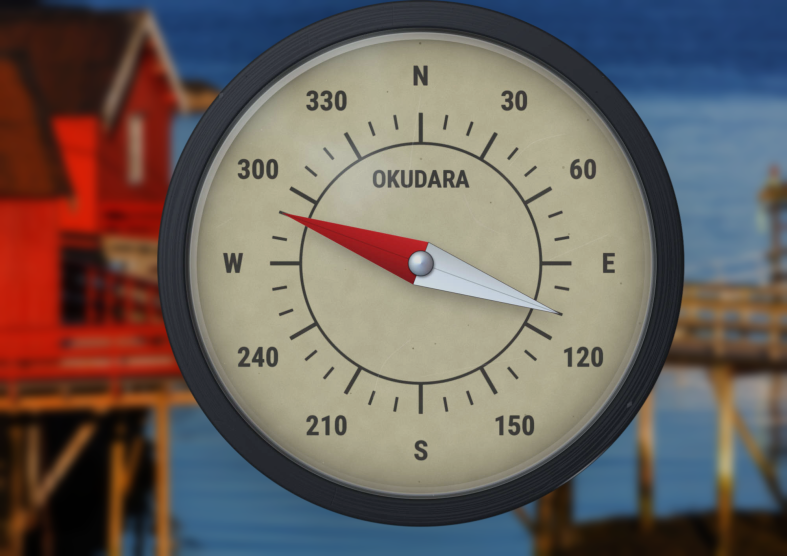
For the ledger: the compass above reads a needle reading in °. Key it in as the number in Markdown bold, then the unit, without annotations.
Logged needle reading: **290** °
